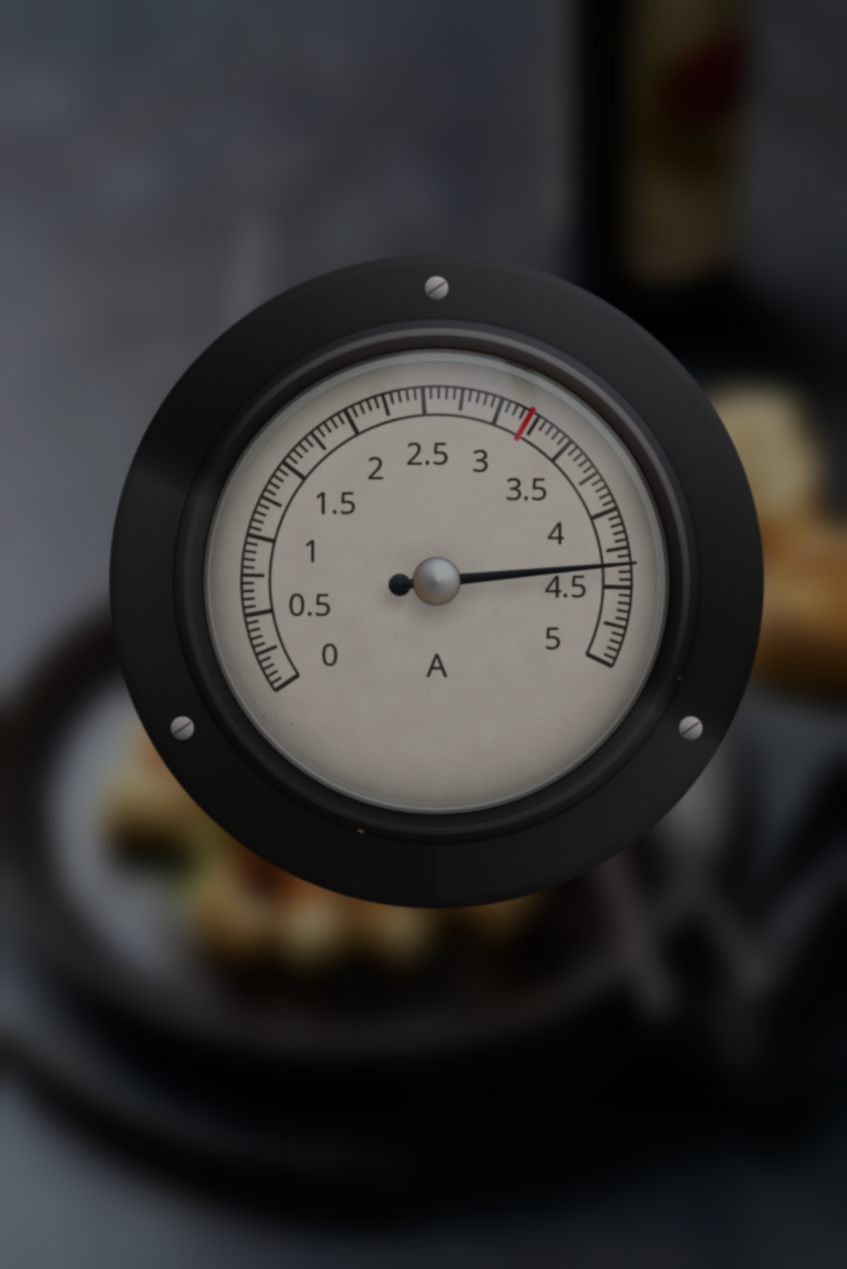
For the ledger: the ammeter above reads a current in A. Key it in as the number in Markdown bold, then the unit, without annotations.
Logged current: **4.35** A
